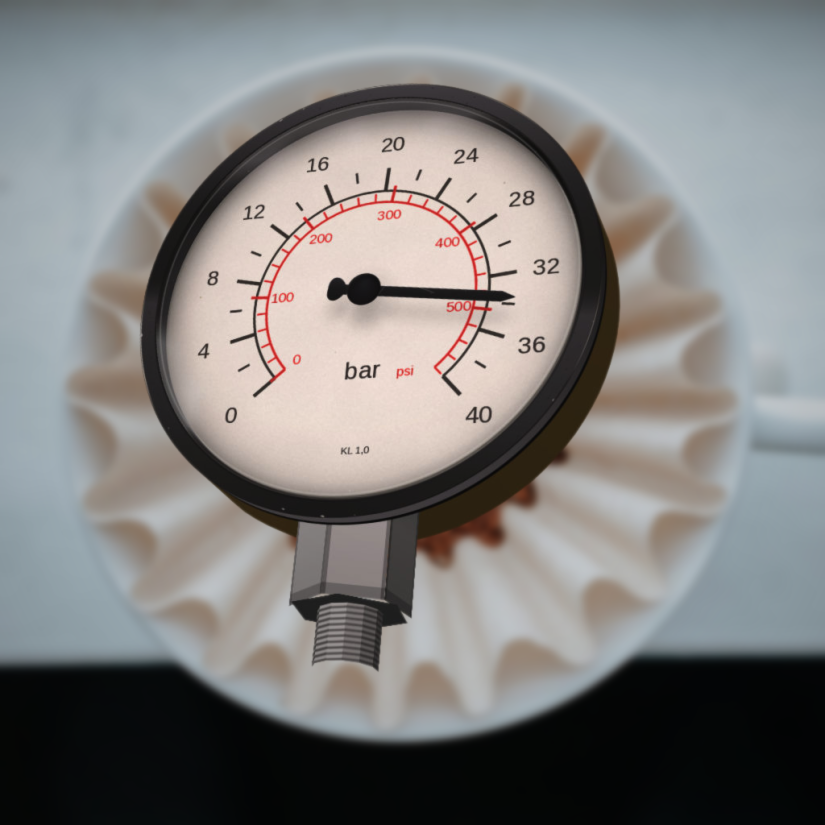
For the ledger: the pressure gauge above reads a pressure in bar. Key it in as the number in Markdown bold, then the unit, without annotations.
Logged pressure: **34** bar
